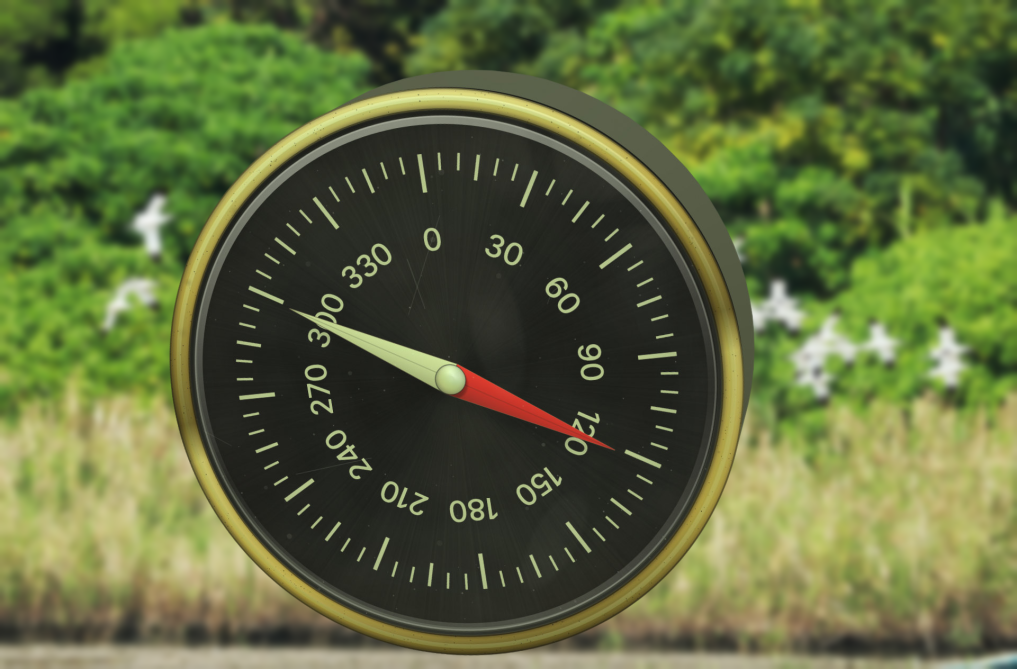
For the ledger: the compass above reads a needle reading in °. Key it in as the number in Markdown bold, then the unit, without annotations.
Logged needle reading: **120** °
